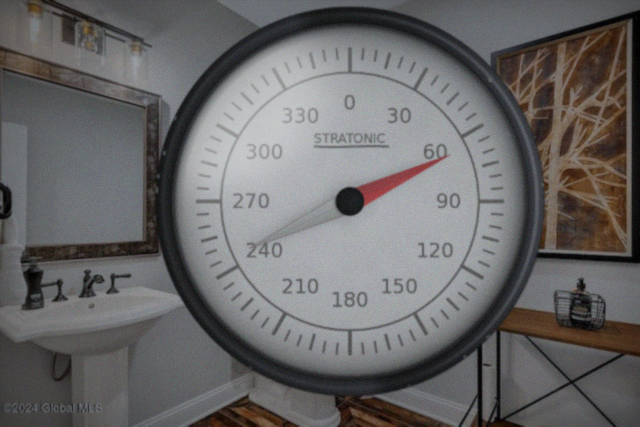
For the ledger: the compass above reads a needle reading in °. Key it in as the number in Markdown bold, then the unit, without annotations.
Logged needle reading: **65** °
